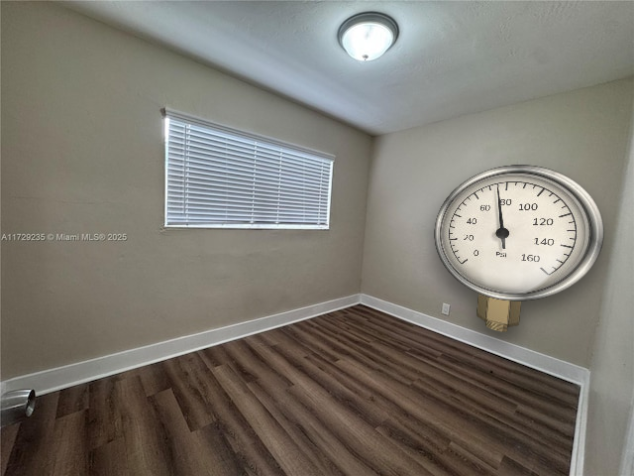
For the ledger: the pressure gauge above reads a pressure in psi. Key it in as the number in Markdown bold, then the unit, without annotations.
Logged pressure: **75** psi
